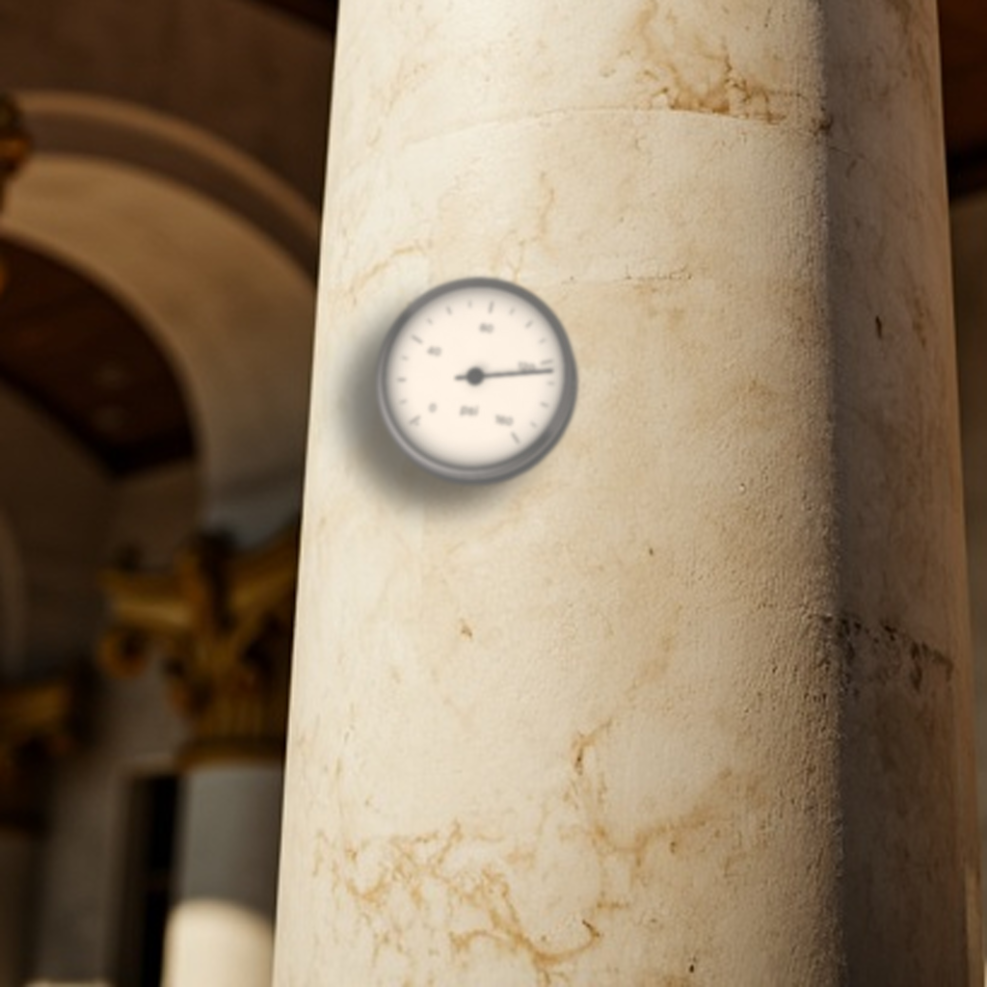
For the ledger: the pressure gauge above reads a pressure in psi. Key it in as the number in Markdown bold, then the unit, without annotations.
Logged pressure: **125** psi
